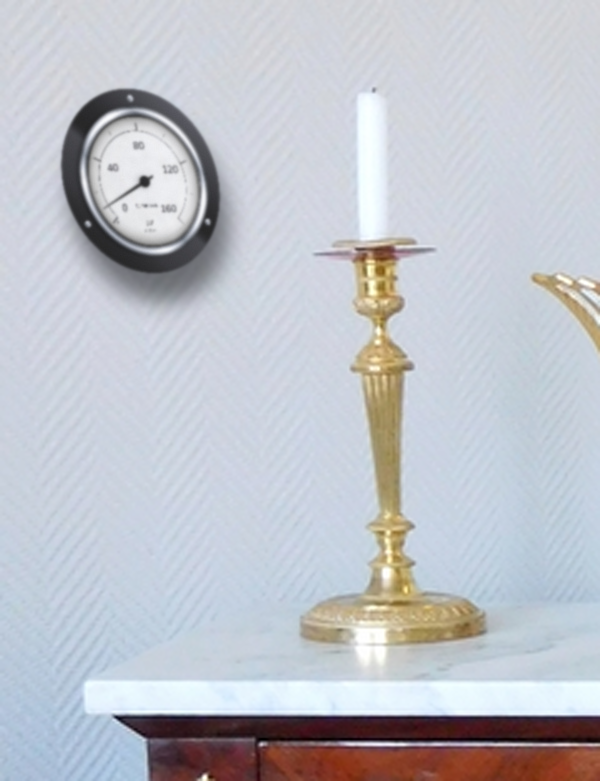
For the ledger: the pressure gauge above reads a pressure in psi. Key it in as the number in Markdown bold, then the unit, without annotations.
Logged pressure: **10** psi
